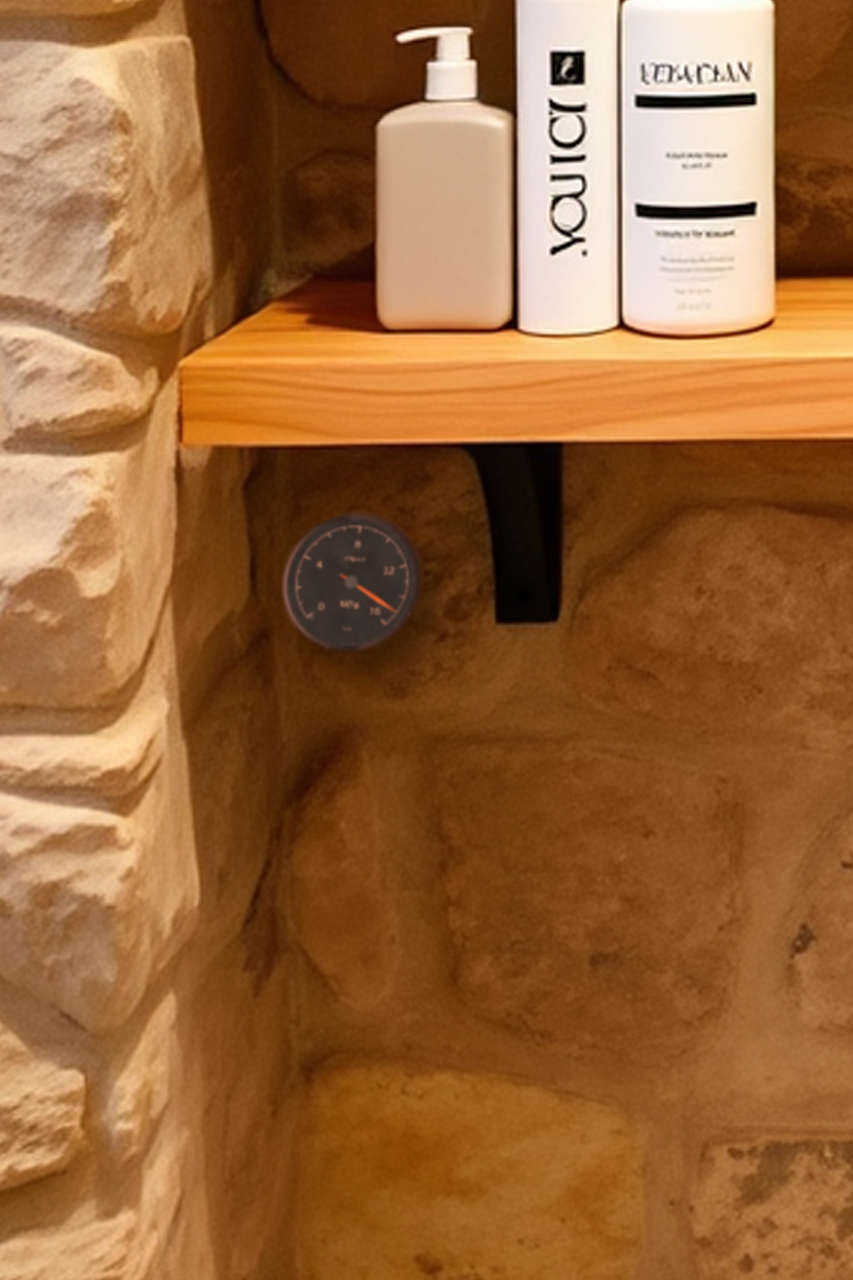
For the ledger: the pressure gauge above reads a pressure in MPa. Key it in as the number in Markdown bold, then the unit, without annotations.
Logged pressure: **15** MPa
